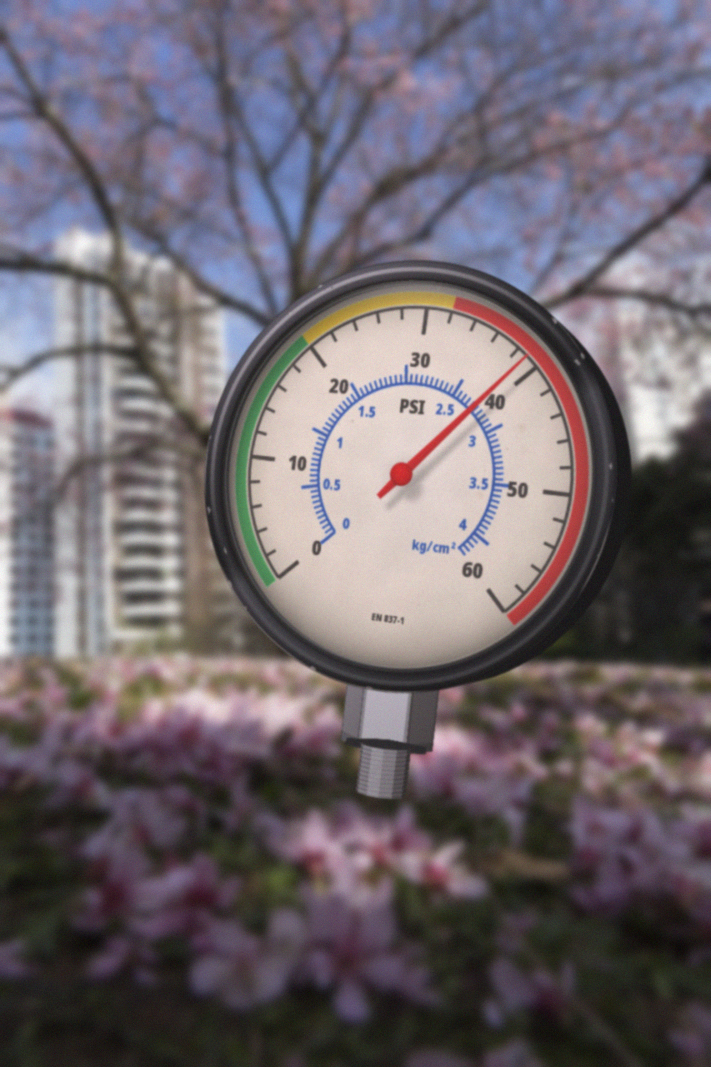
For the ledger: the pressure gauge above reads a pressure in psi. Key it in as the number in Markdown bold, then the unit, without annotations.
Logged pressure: **39** psi
